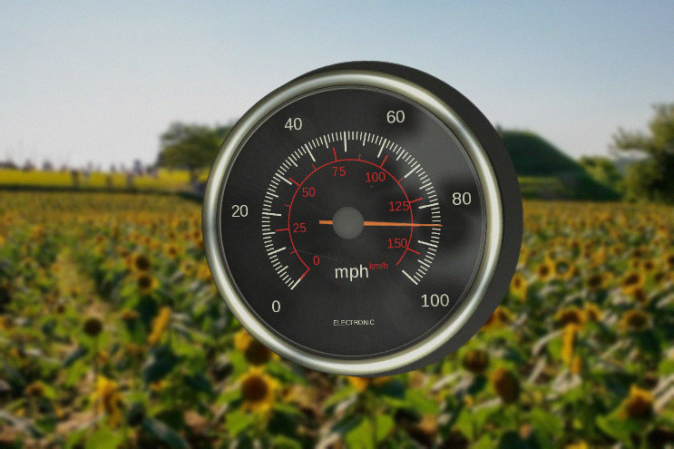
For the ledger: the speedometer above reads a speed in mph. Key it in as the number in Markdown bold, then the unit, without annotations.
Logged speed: **85** mph
